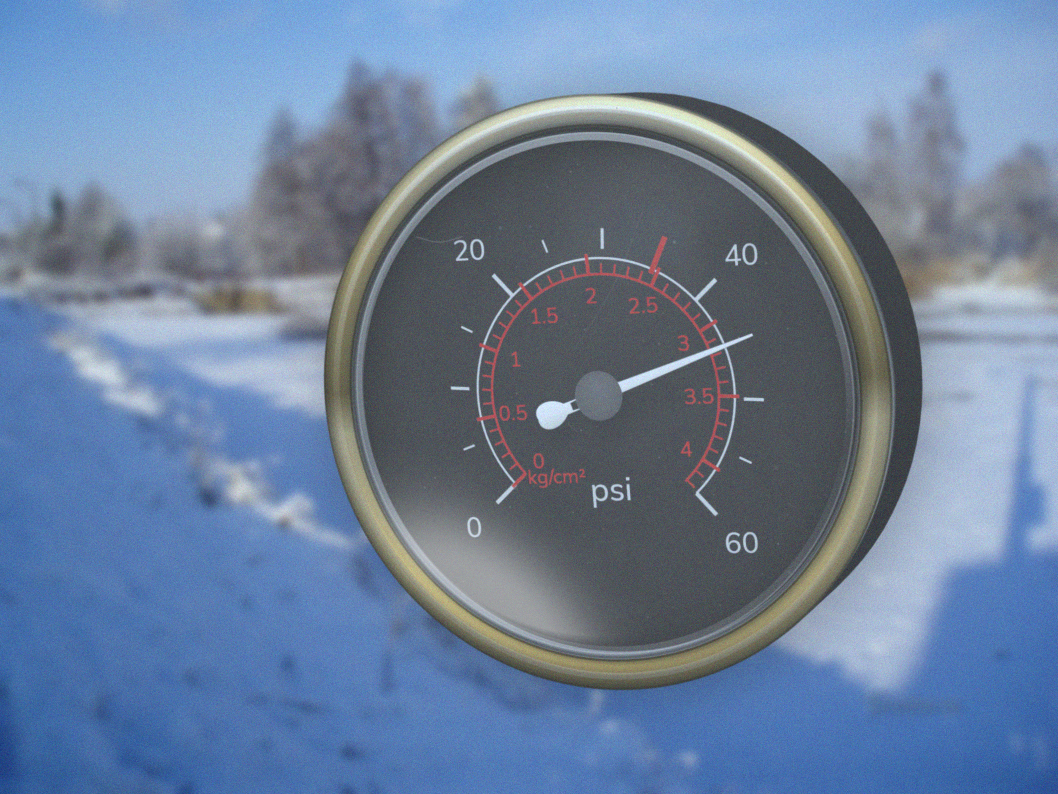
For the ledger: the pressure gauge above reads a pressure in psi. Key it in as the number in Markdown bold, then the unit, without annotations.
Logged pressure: **45** psi
